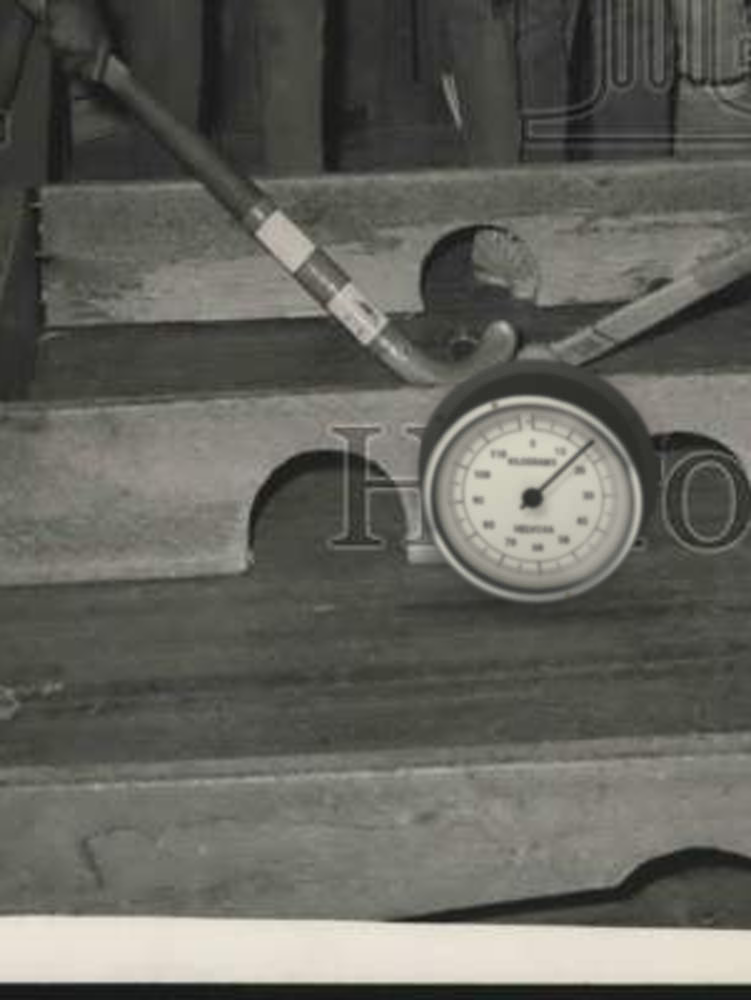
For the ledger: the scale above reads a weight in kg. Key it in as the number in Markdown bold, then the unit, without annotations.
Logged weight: **15** kg
